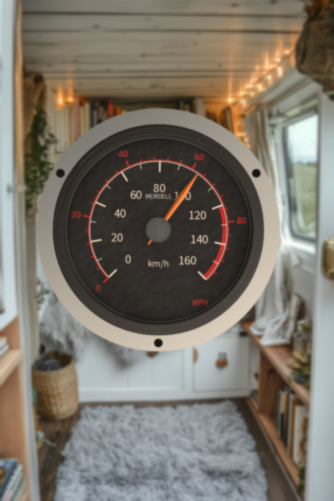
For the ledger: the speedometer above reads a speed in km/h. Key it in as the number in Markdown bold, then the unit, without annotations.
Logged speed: **100** km/h
